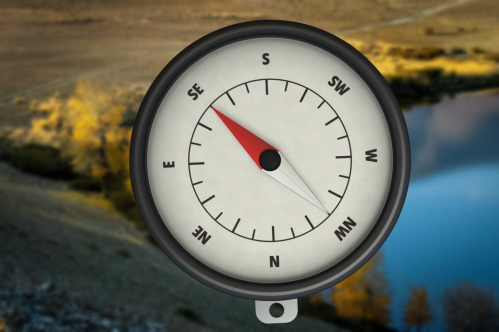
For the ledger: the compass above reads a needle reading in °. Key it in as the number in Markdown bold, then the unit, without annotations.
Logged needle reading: **135** °
